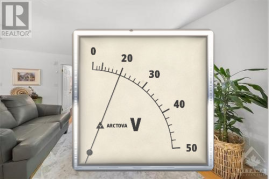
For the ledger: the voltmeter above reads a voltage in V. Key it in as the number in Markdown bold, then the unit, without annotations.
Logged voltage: **20** V
